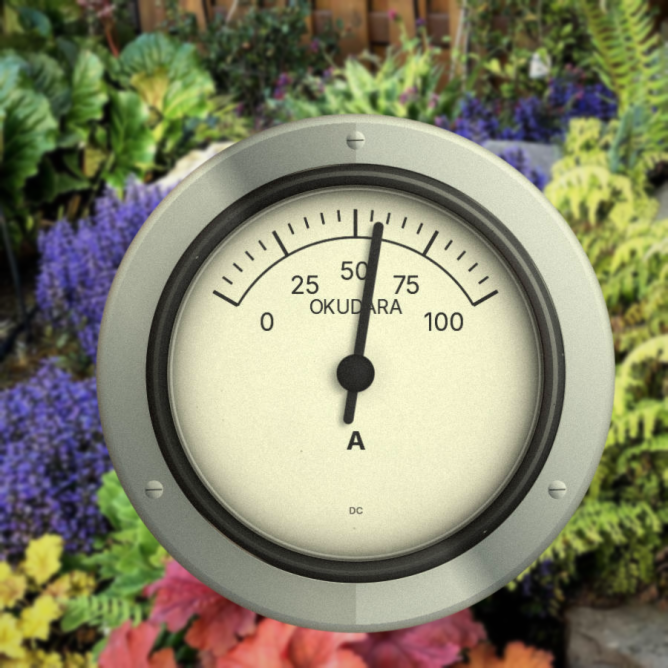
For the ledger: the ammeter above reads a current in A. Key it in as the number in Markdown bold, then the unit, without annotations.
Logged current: **57.5** A
